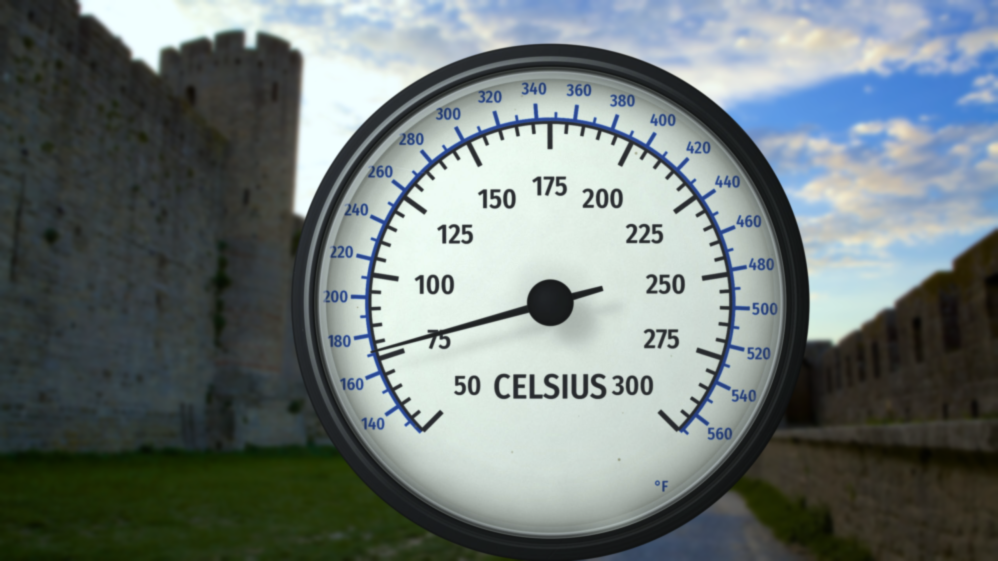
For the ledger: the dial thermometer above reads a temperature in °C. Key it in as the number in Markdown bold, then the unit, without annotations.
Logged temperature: **77.5** °C
